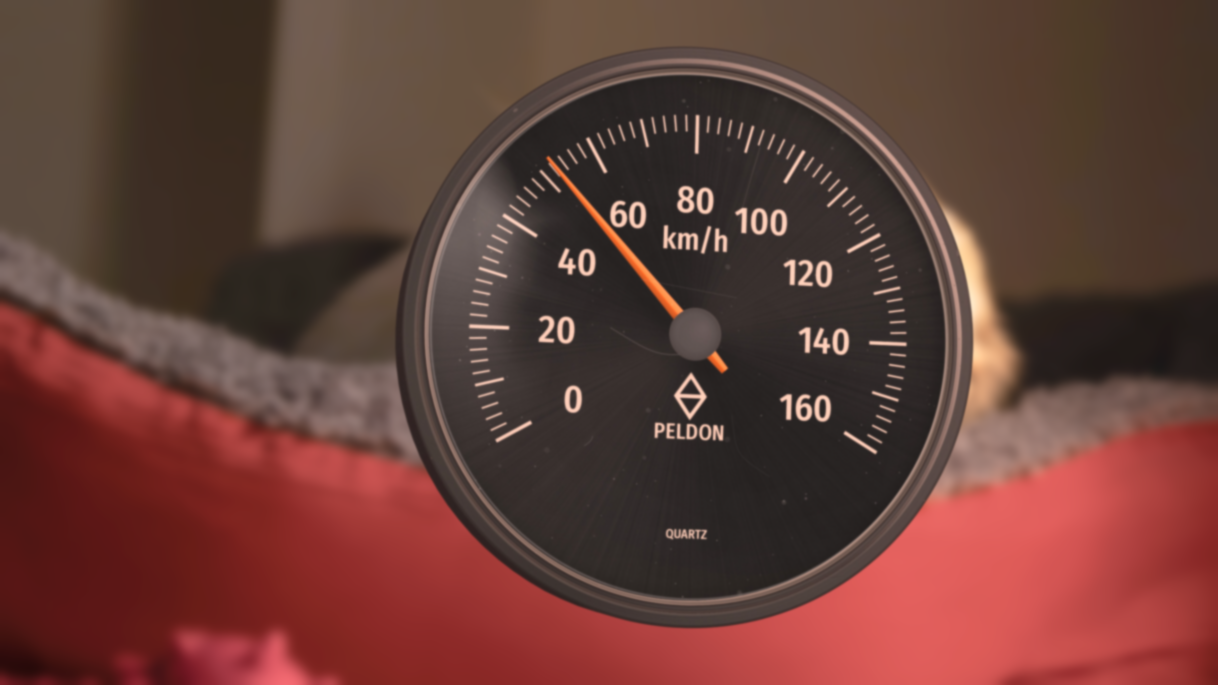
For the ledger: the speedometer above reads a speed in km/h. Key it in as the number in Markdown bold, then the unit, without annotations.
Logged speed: **52** km/h
